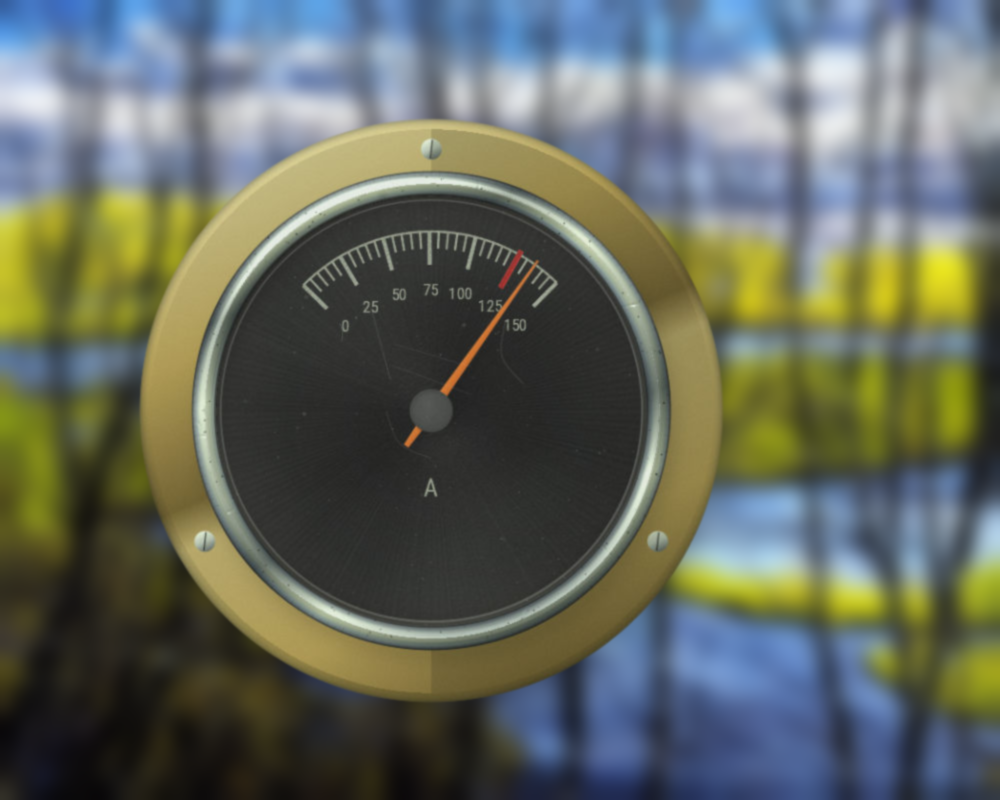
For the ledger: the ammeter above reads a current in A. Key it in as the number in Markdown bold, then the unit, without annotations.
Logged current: **135** A
